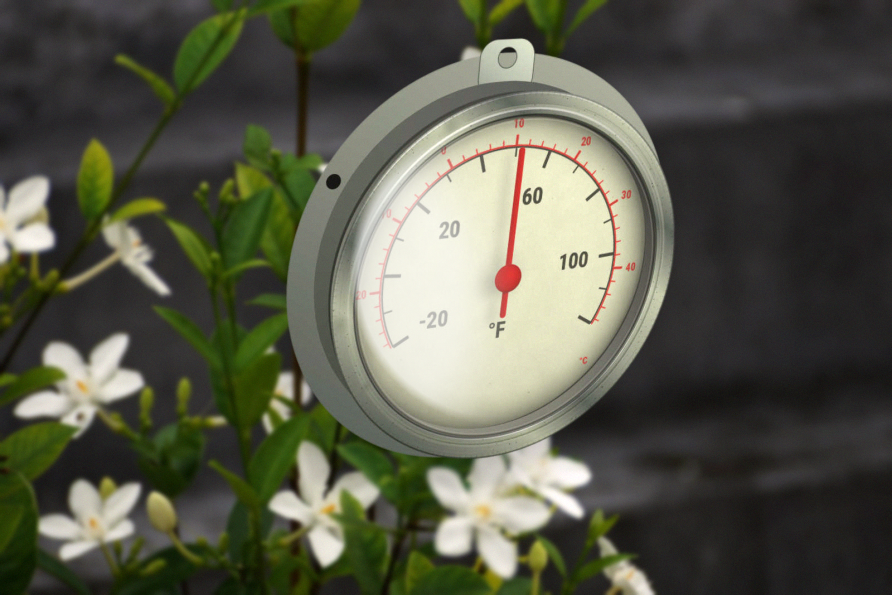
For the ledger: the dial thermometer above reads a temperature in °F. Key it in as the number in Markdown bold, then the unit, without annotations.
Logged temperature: **50** °F
